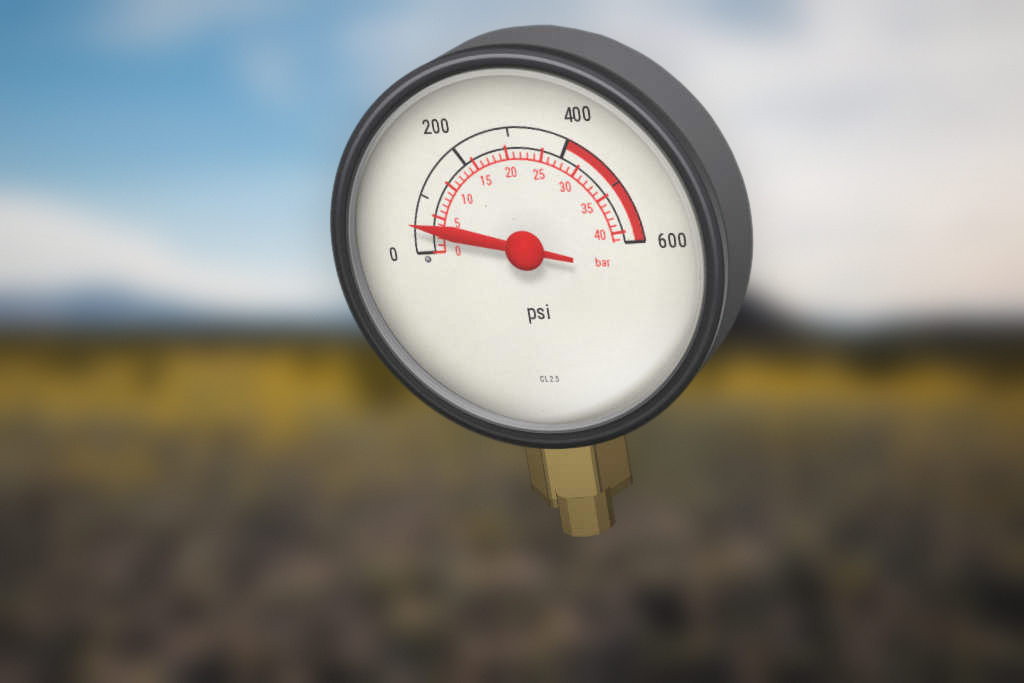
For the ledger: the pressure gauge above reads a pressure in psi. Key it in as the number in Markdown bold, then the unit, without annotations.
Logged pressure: **50** psi
